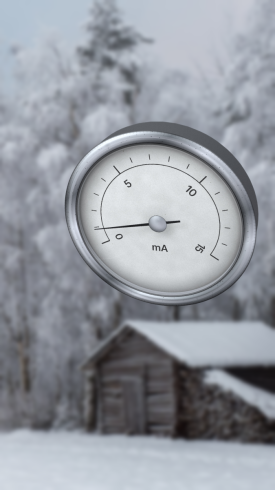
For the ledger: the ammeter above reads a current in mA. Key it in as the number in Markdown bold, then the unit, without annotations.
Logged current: **1** mA
